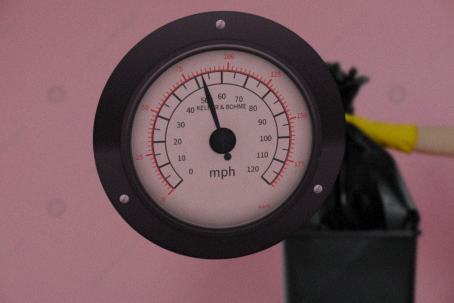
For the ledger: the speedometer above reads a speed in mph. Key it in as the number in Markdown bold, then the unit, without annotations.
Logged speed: **52.5** mph
